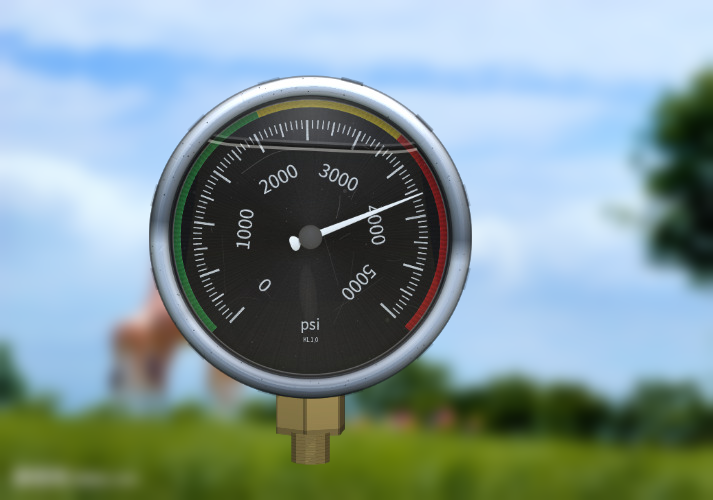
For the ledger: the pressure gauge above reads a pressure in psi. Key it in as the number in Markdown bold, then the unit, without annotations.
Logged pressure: **3800** psi
